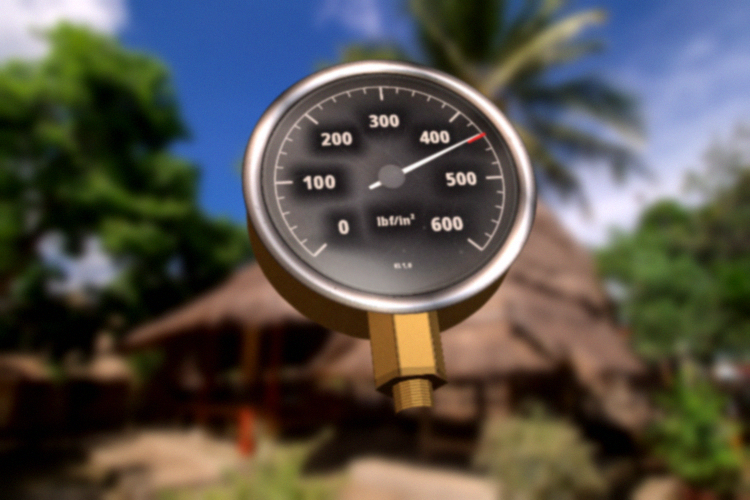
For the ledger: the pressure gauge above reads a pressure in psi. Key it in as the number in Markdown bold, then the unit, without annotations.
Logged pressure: **440** psi
